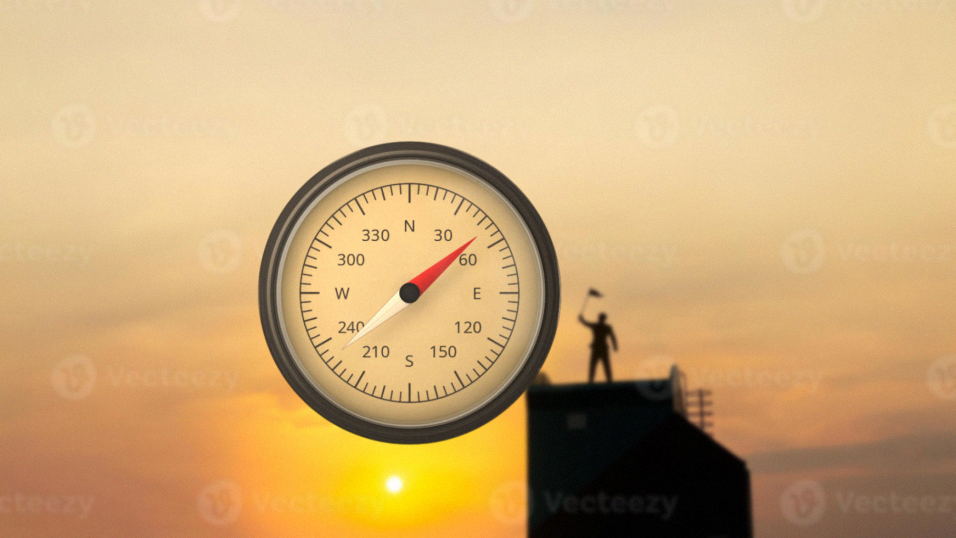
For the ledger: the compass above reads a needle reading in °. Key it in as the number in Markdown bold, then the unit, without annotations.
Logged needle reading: **50** °
